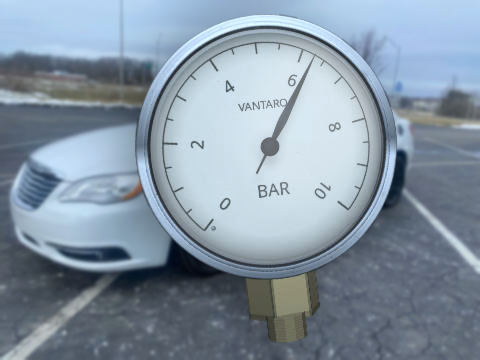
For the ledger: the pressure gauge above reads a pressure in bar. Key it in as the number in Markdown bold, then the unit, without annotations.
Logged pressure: **6.25** bar
